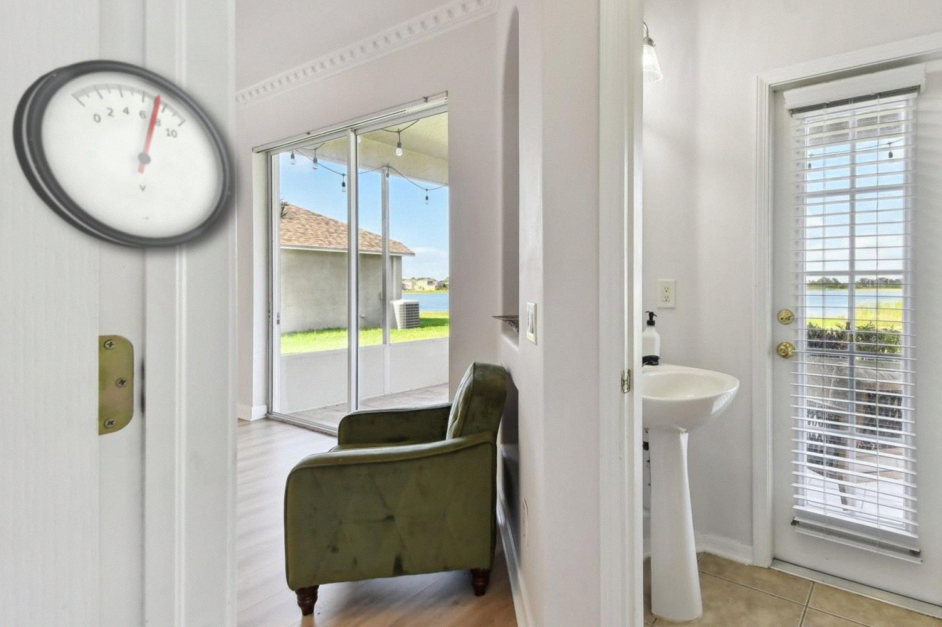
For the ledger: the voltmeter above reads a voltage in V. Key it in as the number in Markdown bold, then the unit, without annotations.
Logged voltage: **7** V
